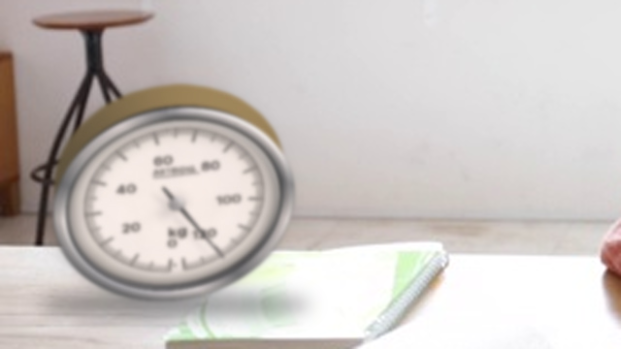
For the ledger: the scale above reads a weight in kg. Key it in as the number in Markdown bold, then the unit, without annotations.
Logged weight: **120** kg
